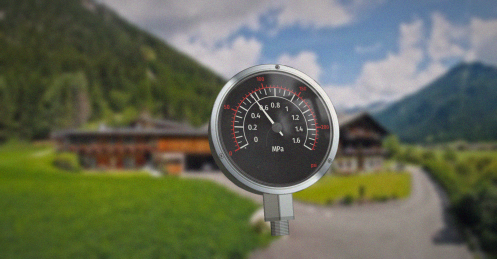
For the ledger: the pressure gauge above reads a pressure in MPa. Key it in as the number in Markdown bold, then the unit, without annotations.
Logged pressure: **0.55** MPa
